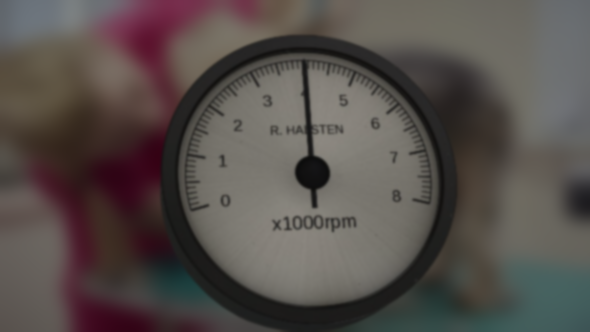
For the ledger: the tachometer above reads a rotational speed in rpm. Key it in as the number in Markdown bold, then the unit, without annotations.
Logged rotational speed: **4000** rpm
